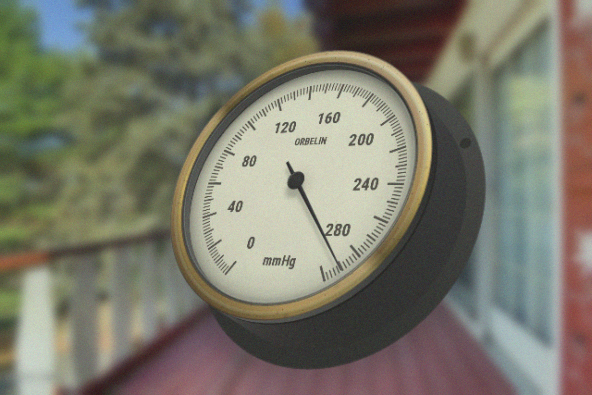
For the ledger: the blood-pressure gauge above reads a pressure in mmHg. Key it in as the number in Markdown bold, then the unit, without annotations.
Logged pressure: **290** mmHg
